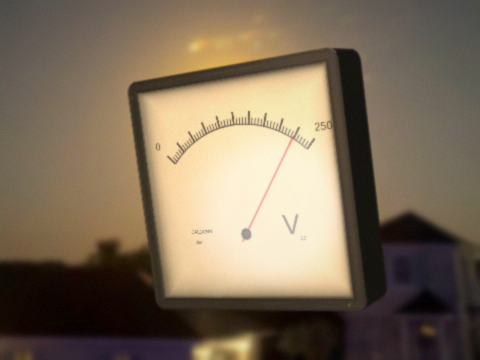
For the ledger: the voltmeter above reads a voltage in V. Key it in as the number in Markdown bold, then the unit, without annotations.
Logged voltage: **225** V
